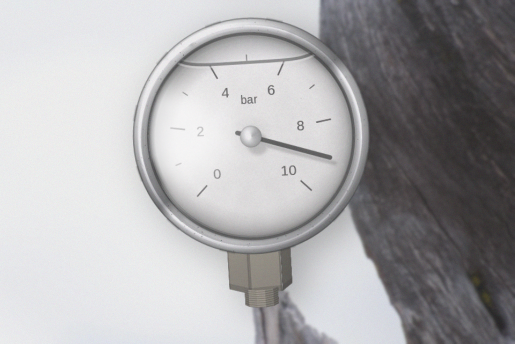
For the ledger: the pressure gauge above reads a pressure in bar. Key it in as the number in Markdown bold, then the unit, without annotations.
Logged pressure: **9** bar
